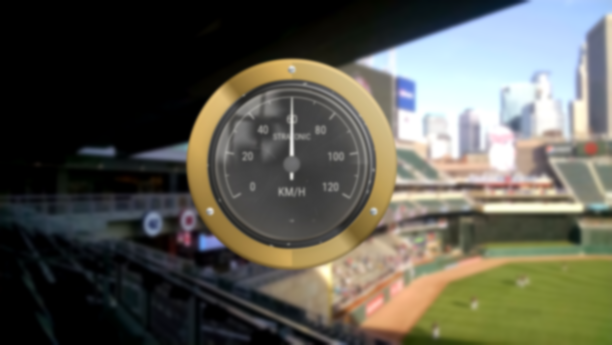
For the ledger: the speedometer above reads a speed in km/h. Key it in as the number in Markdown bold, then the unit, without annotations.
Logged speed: **60** km/h
